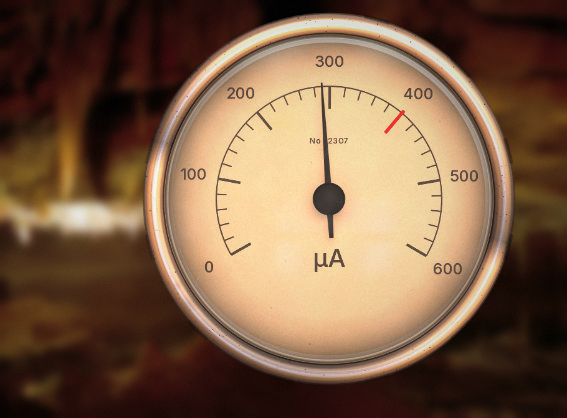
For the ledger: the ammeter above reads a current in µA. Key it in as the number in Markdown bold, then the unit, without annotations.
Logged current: **290** µA
